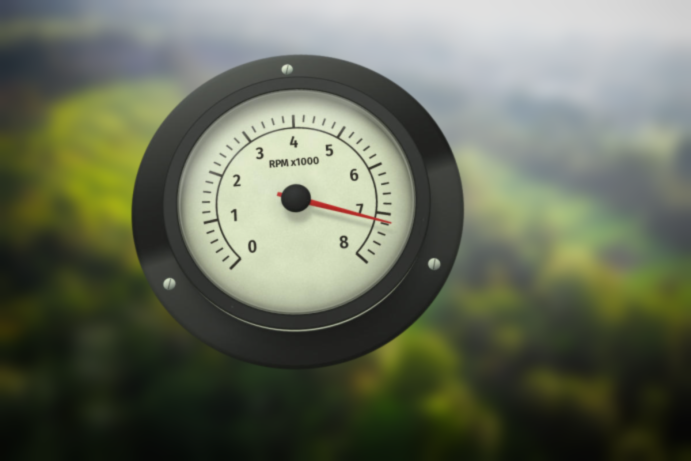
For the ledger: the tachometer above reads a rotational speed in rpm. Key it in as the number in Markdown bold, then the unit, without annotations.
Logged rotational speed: **7200** rpm
